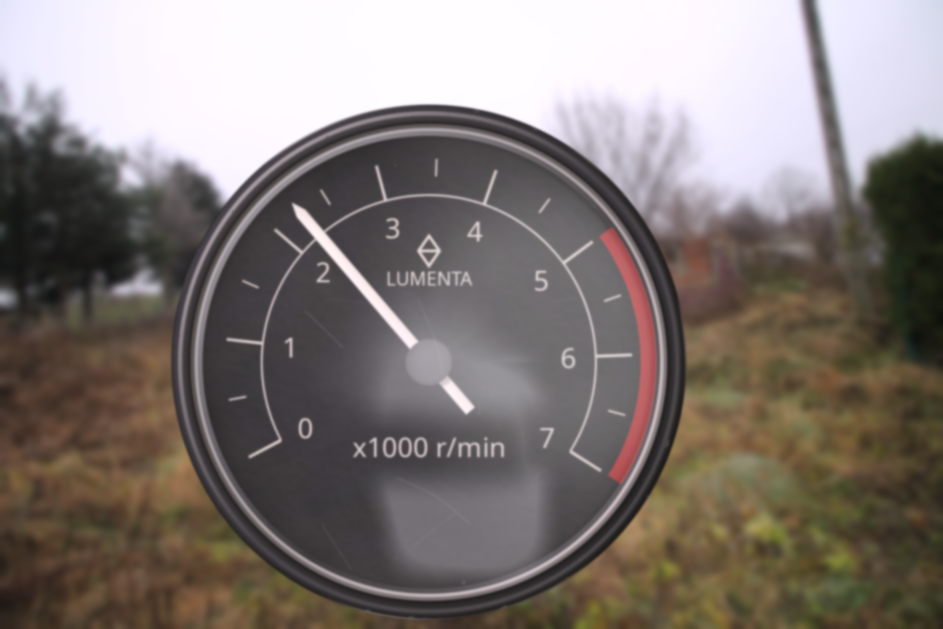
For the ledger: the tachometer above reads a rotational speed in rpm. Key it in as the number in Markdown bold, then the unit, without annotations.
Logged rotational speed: **2250** rpm
